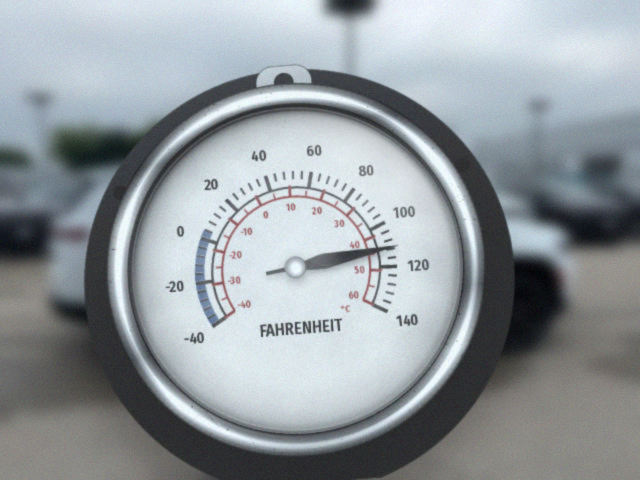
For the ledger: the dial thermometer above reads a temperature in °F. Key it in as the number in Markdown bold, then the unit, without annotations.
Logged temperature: **112** °F
